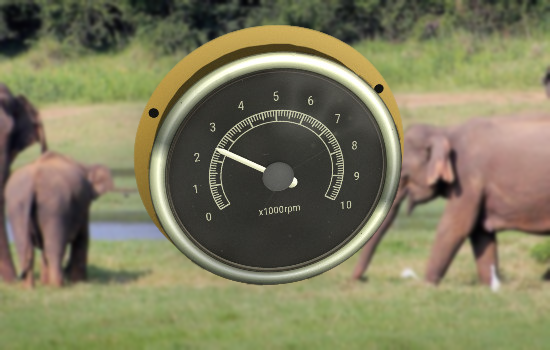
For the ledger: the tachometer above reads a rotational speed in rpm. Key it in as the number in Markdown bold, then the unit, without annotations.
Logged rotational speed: **2500** rpm
